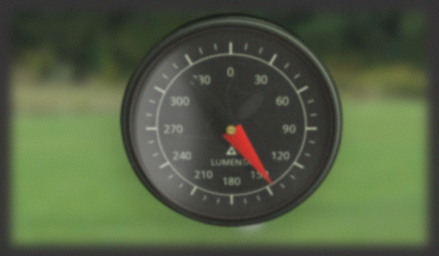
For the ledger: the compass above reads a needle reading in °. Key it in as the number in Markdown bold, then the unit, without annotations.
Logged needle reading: **145** °
